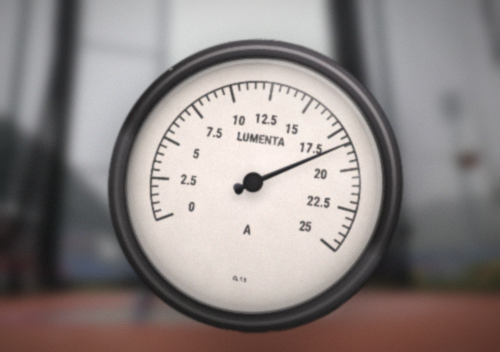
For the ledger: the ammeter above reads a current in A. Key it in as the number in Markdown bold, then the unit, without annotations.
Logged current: **18.5** A
